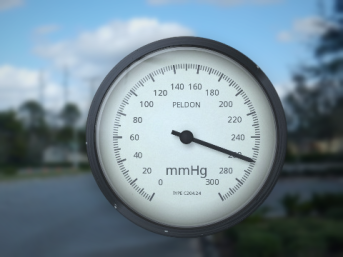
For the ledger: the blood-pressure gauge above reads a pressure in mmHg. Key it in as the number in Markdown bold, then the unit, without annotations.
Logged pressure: **260** mmHg
